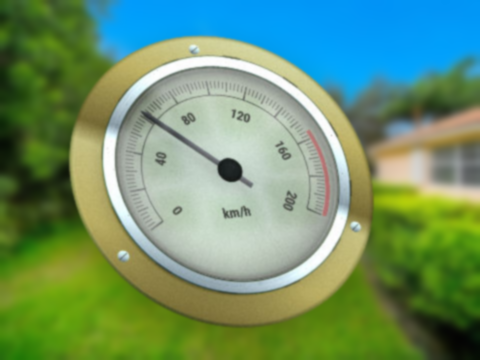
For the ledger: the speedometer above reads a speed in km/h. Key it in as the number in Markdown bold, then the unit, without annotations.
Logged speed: **60** km/h
